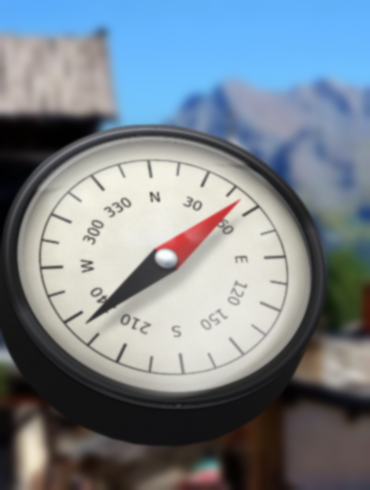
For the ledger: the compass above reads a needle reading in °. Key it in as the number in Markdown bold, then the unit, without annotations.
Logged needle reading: **52.5** °
